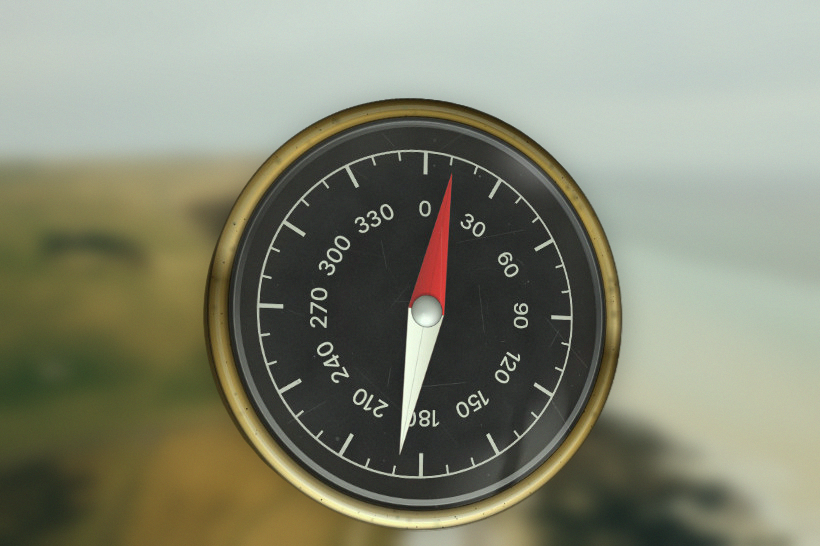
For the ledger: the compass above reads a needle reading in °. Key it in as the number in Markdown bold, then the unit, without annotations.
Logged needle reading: **10** °
